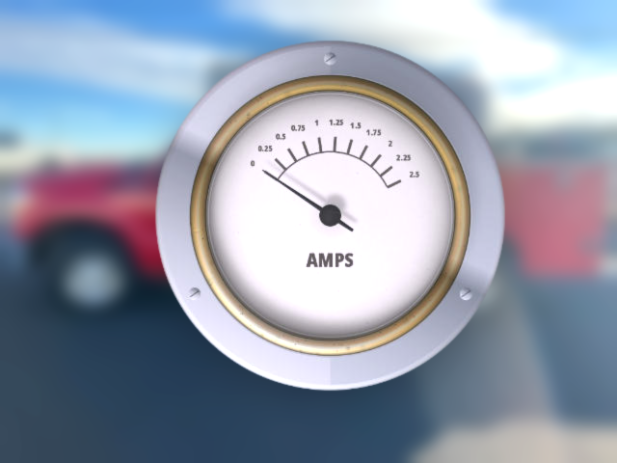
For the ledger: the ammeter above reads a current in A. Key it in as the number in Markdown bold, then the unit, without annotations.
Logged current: **0** A
